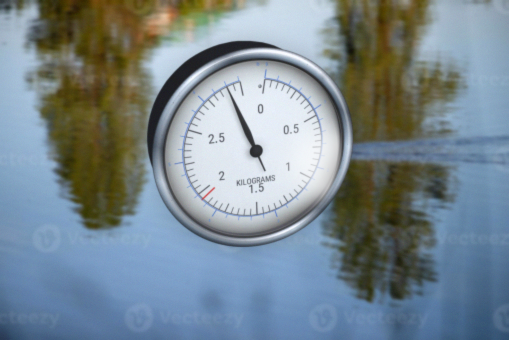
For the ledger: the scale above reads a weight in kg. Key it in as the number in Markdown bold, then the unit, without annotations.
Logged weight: **2.9** kg
